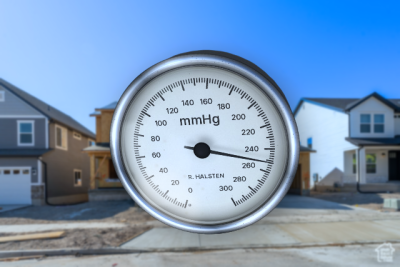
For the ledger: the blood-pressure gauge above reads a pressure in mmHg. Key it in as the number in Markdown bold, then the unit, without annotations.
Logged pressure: **250** mmHg
